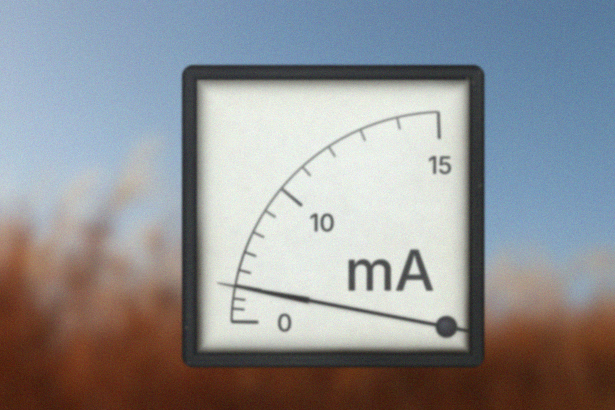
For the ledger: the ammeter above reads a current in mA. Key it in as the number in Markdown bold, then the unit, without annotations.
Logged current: **5** mA
